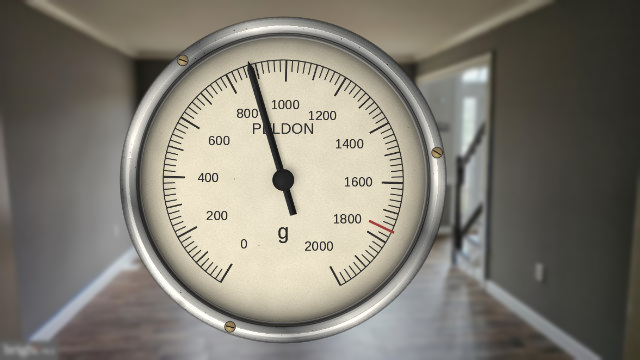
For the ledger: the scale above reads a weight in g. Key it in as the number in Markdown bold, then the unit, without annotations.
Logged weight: **880** g
